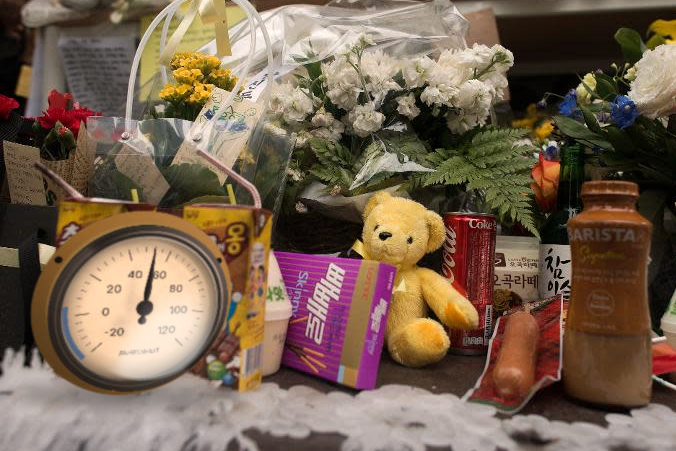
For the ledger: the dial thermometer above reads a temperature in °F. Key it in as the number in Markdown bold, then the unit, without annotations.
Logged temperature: **52** °F
